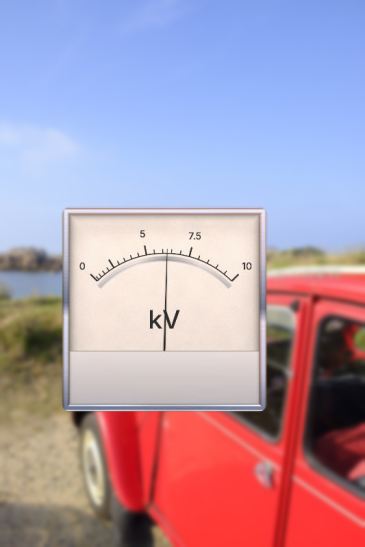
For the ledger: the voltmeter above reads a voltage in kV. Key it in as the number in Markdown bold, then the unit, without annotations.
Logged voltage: **6.25** kV
